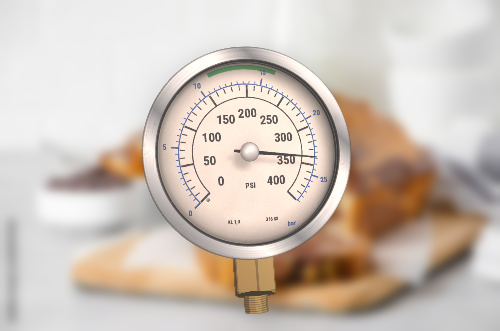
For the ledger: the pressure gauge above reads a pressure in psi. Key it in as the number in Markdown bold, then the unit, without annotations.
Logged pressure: **340** psi
